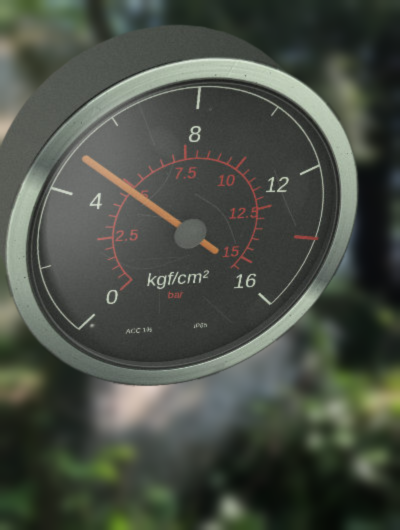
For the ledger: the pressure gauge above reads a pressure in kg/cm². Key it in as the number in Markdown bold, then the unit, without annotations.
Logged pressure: **5** kg/cm²
